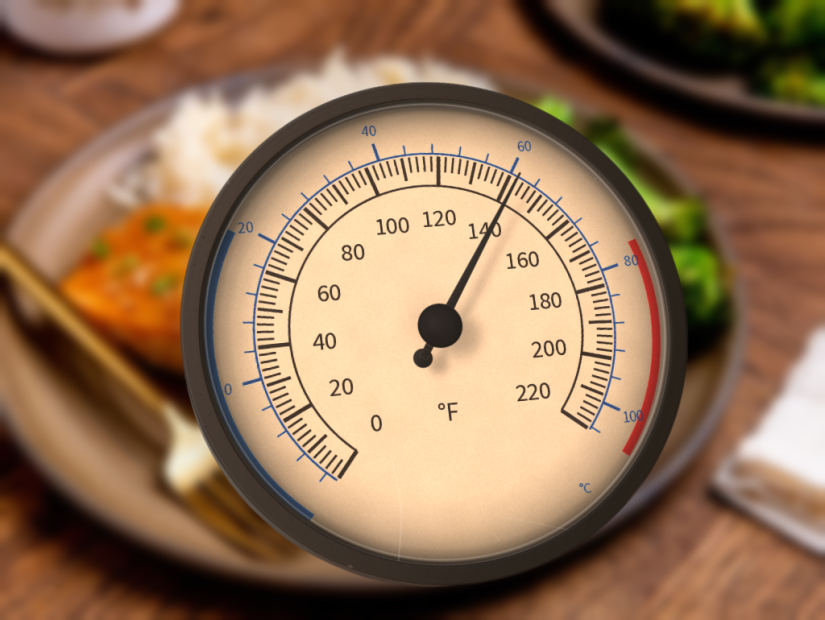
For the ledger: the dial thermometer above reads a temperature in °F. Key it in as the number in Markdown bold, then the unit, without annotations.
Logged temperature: **142** °F
